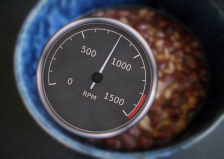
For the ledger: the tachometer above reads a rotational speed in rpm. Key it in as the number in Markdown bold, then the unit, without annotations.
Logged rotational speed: **800** rpm
